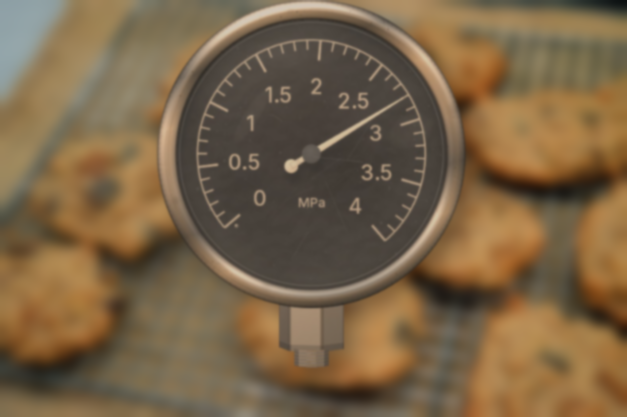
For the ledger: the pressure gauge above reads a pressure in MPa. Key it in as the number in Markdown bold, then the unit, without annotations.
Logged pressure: **2.8** MPa
